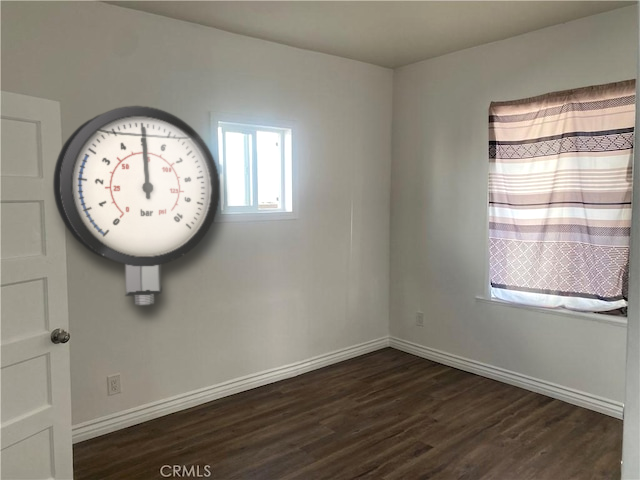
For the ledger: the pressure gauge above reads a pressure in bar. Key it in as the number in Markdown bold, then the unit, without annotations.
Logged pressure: **5** bar
